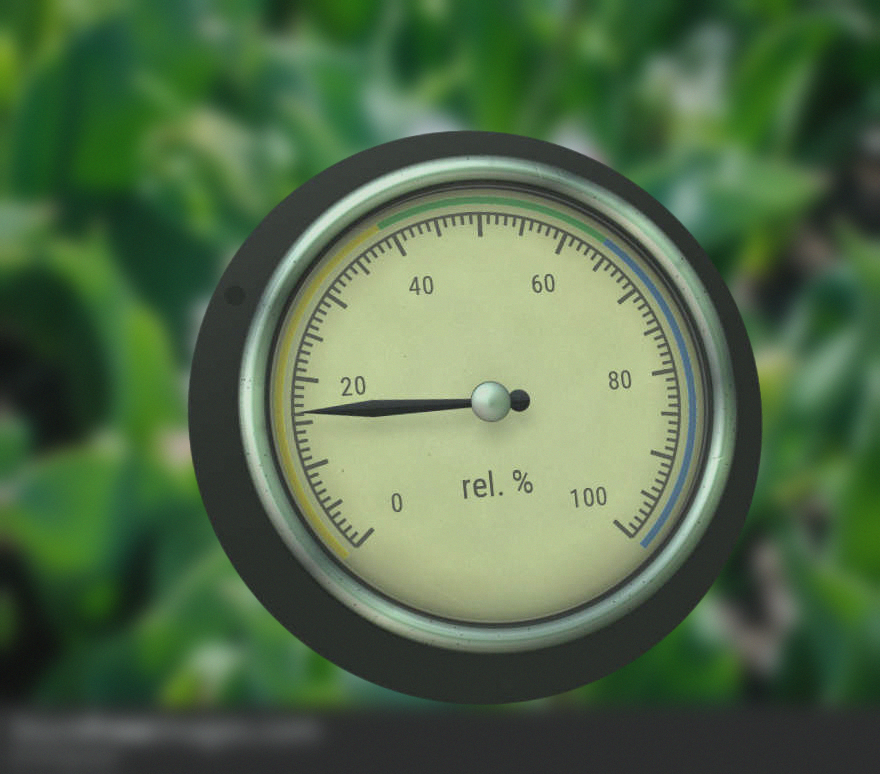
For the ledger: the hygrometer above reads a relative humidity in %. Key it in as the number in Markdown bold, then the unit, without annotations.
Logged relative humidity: **16** %
